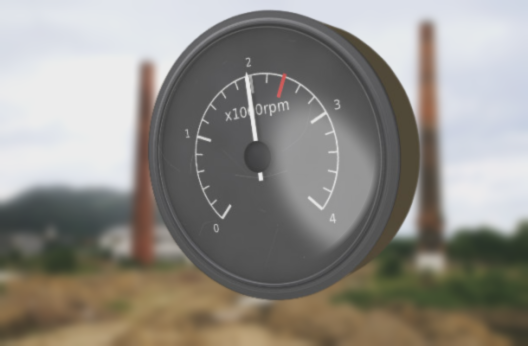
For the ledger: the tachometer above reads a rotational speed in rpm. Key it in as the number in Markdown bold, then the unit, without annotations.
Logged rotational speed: **2000** rpm
